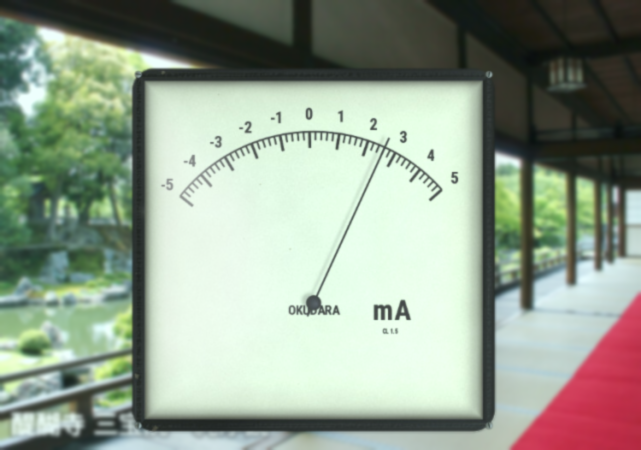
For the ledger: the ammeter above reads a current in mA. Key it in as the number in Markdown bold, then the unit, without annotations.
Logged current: **2.6** mA
